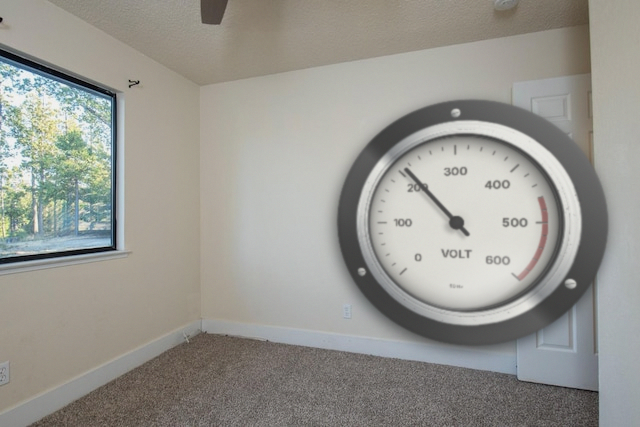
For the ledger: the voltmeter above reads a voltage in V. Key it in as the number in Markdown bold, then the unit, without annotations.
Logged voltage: **210** V
